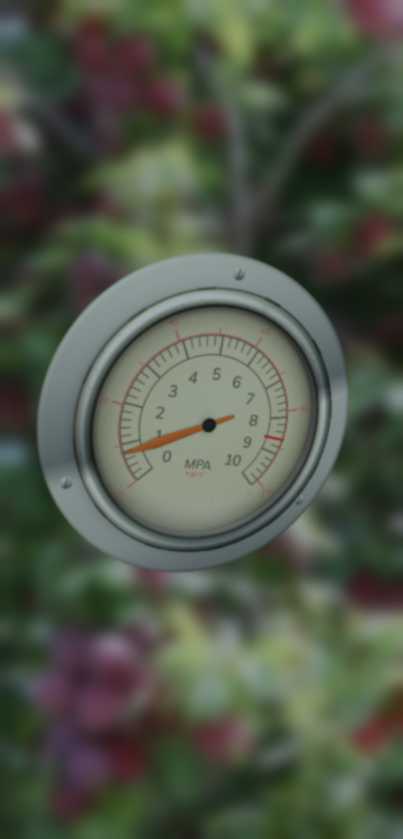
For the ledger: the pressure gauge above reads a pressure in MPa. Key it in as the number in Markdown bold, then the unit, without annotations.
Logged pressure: **0.8** MPa
